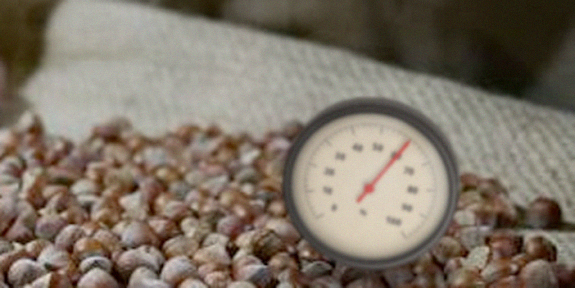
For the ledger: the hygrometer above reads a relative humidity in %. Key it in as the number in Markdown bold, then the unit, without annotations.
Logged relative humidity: **60** %
